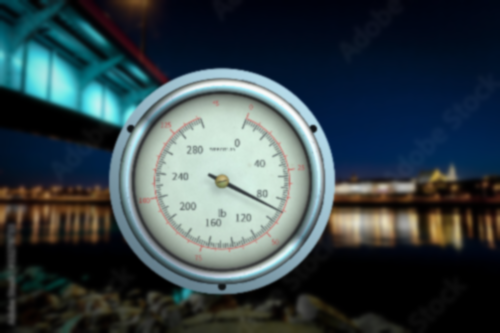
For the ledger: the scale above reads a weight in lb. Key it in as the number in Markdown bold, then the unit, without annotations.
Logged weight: **90** lb
